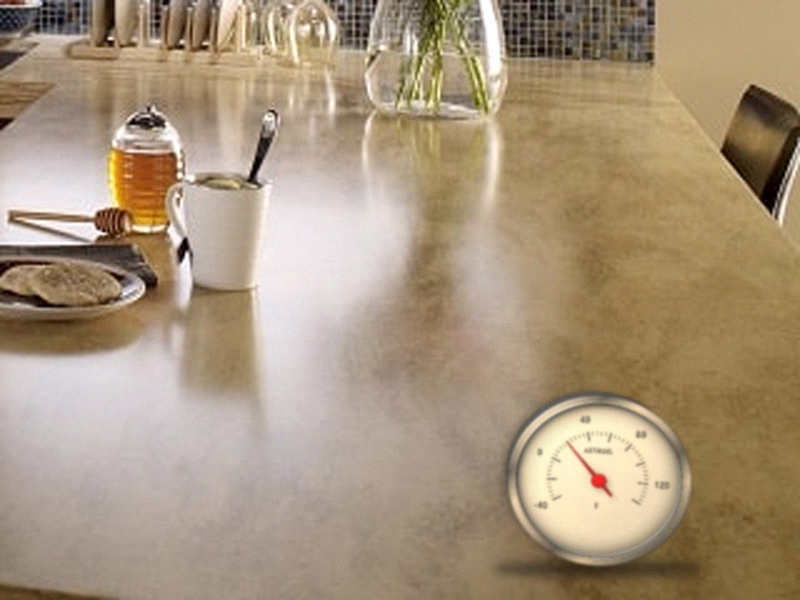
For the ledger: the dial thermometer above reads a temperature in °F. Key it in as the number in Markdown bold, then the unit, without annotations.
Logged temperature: **20** °F
